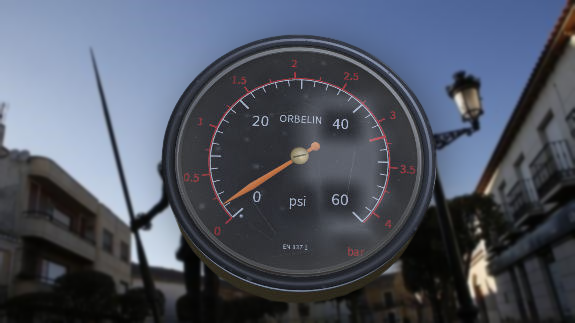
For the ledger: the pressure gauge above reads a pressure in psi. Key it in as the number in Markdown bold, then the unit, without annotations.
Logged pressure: **2** psi
